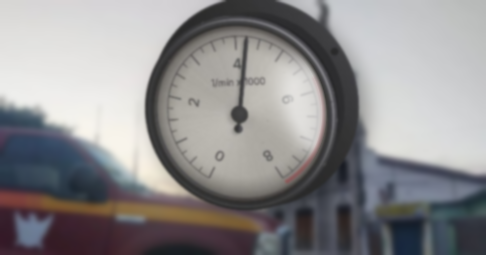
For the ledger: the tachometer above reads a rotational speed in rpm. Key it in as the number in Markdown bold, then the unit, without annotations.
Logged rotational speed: **4250** rpm
